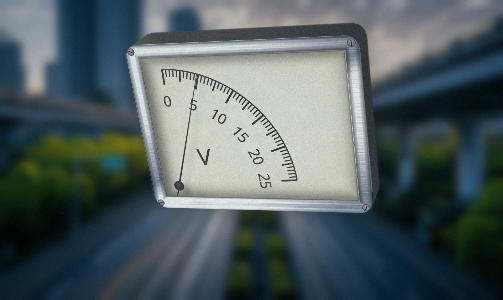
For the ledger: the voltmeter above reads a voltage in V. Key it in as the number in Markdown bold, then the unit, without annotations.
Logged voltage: **5** V
